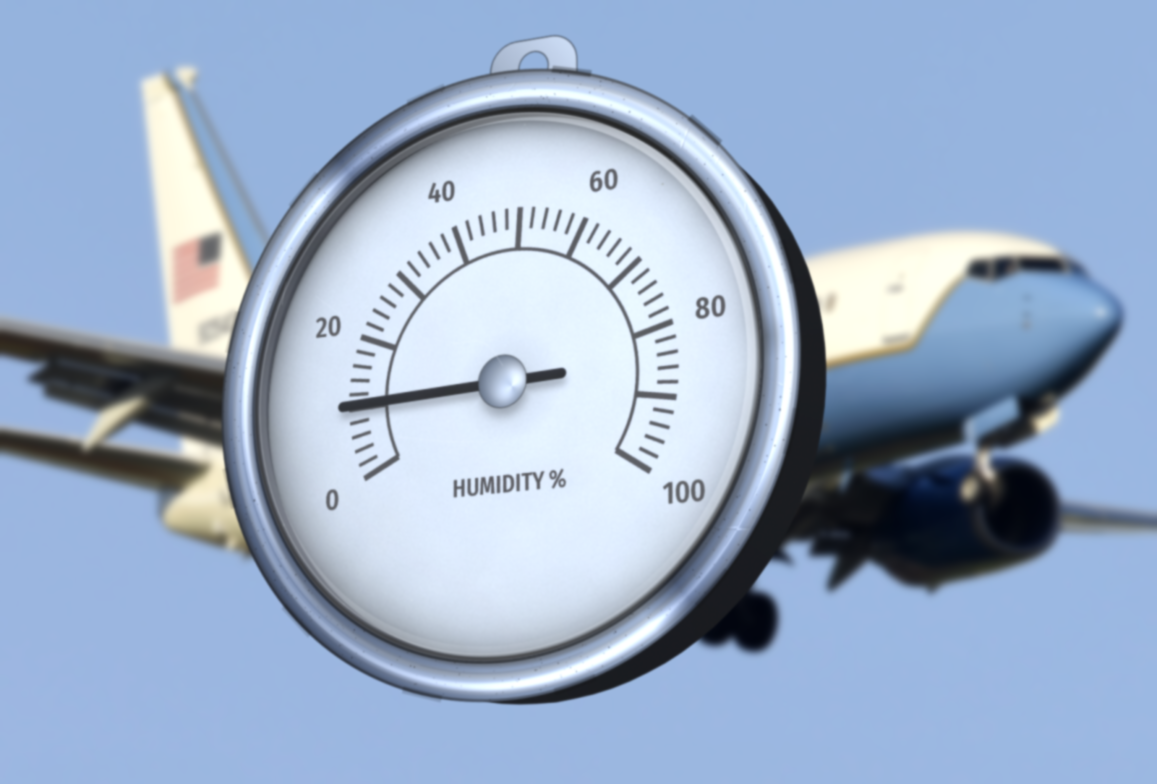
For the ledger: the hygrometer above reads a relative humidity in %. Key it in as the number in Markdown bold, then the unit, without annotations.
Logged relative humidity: **10** %
